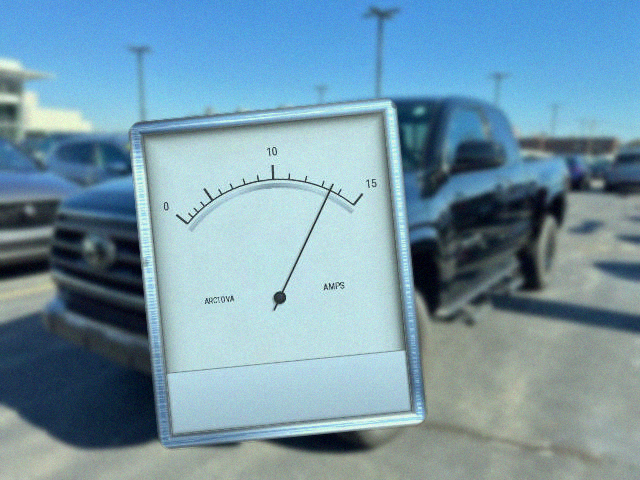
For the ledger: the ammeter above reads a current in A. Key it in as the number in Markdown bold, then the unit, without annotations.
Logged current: **13.5** A
